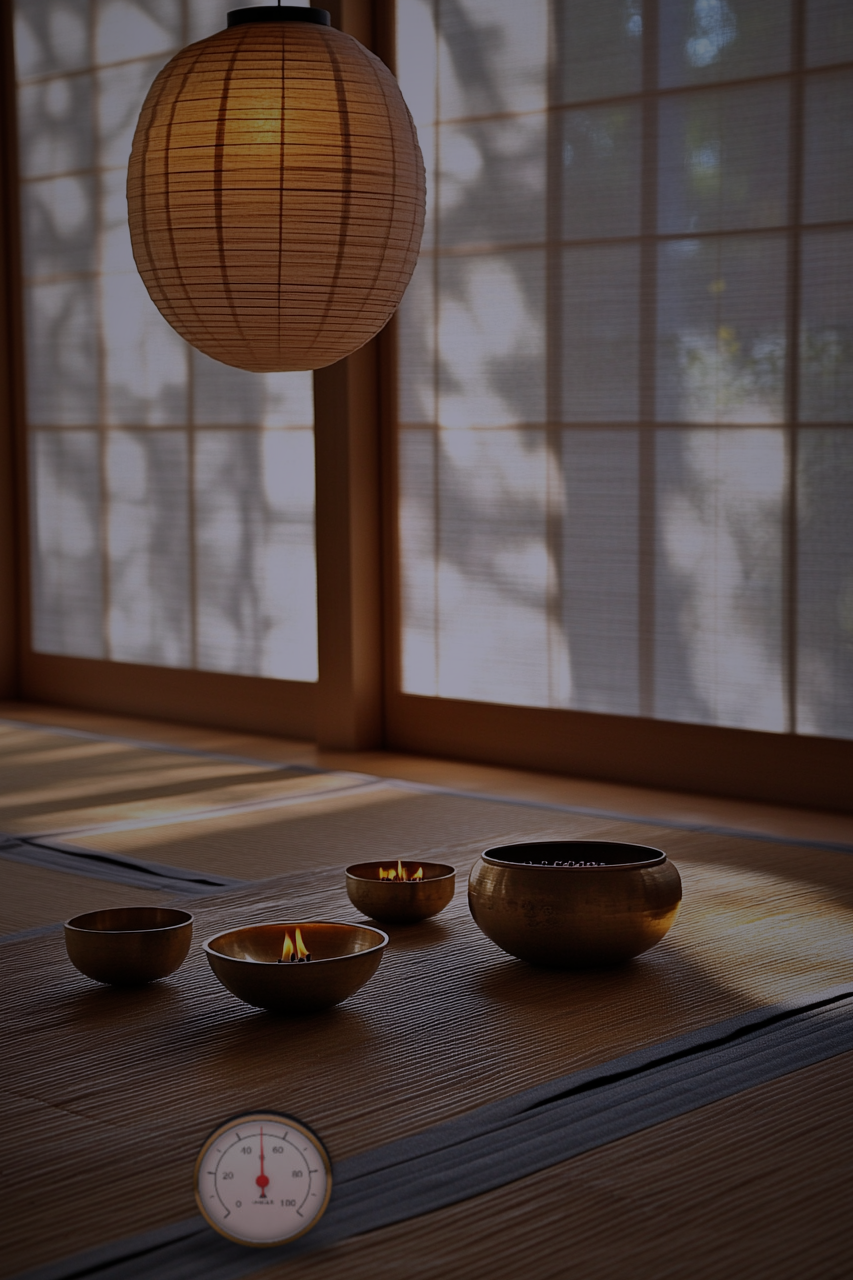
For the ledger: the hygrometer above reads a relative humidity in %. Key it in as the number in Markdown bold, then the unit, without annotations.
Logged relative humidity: **50** %
